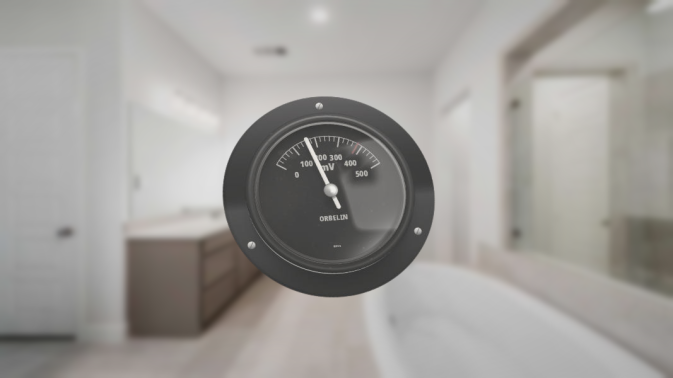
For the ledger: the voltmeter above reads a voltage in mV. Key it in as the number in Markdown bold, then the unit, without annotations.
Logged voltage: **160** mV
